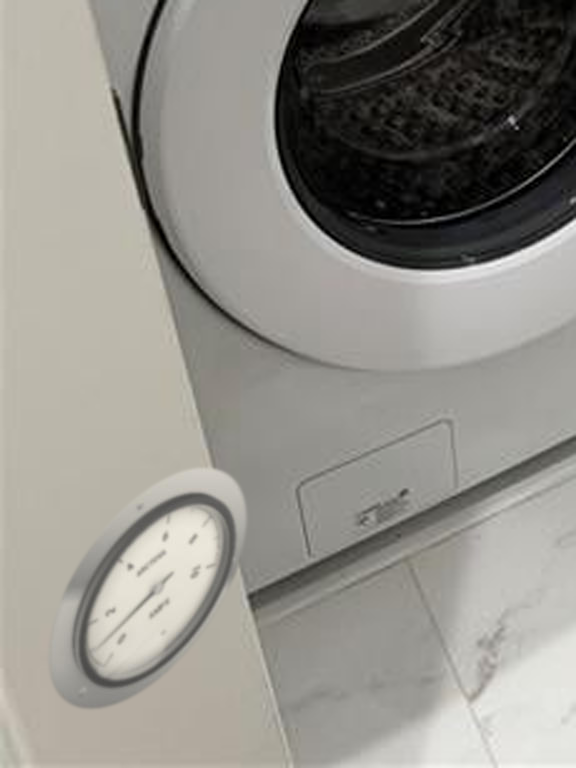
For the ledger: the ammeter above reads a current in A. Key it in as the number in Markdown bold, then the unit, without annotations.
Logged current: **1** A
